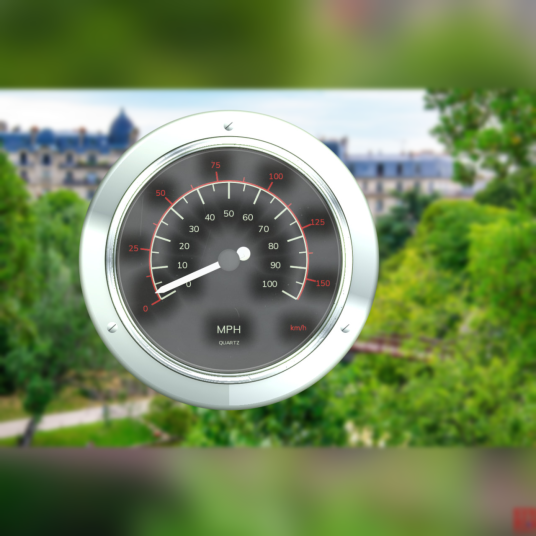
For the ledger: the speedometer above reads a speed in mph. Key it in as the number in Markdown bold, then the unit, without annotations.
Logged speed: **2.5** mph
